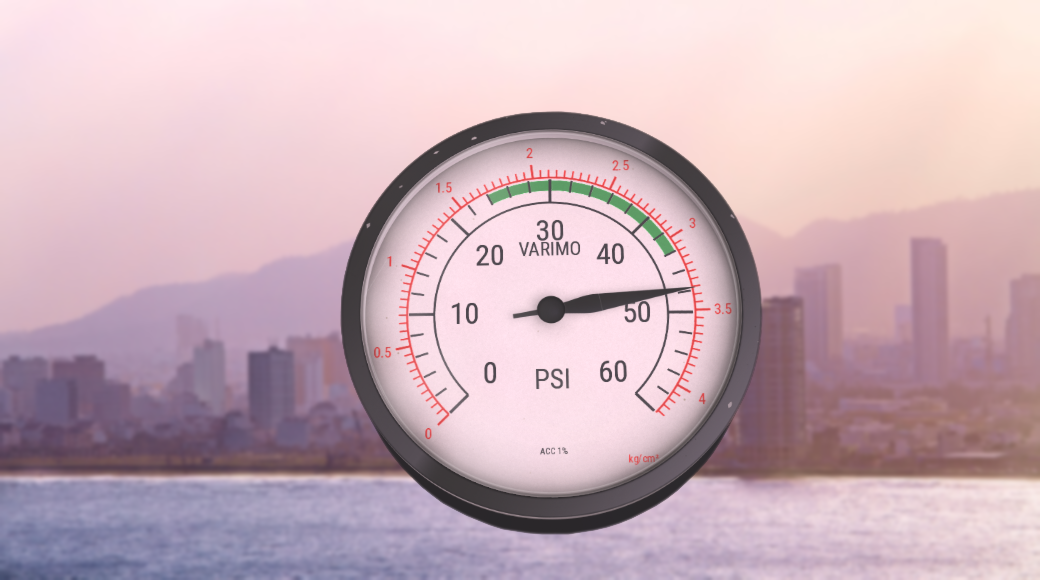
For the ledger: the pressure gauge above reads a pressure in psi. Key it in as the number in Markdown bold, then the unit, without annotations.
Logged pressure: **48** psi
